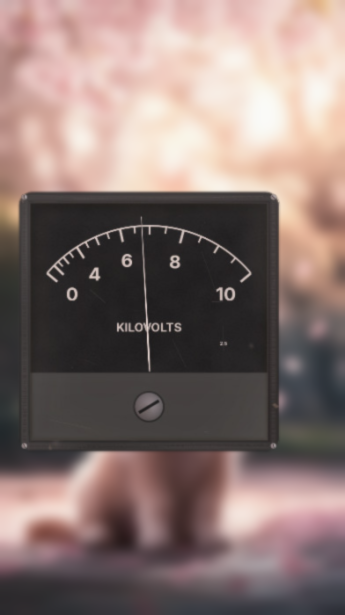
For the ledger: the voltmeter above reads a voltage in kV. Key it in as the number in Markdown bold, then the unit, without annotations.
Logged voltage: **6.75** kV
